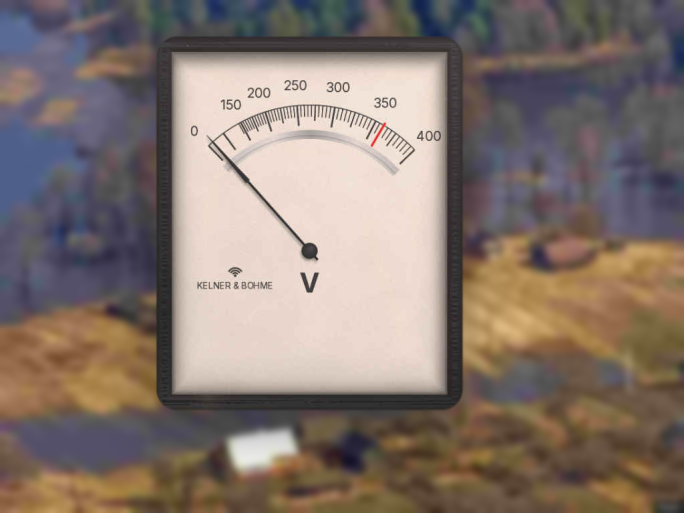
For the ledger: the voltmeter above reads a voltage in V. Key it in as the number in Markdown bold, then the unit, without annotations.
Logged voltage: **50** V
